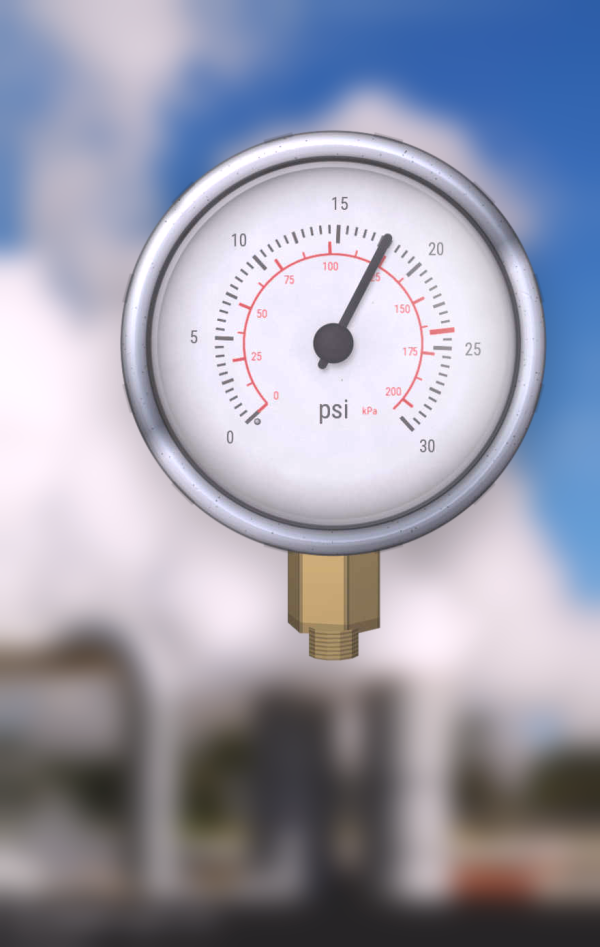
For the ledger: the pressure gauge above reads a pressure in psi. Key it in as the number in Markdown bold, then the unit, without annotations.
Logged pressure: **17.75** psi
